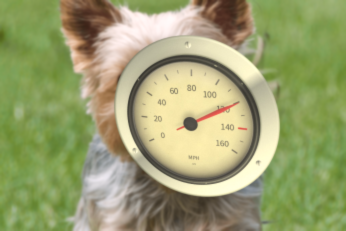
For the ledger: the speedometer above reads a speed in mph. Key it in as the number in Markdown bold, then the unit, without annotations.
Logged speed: **120** mph
